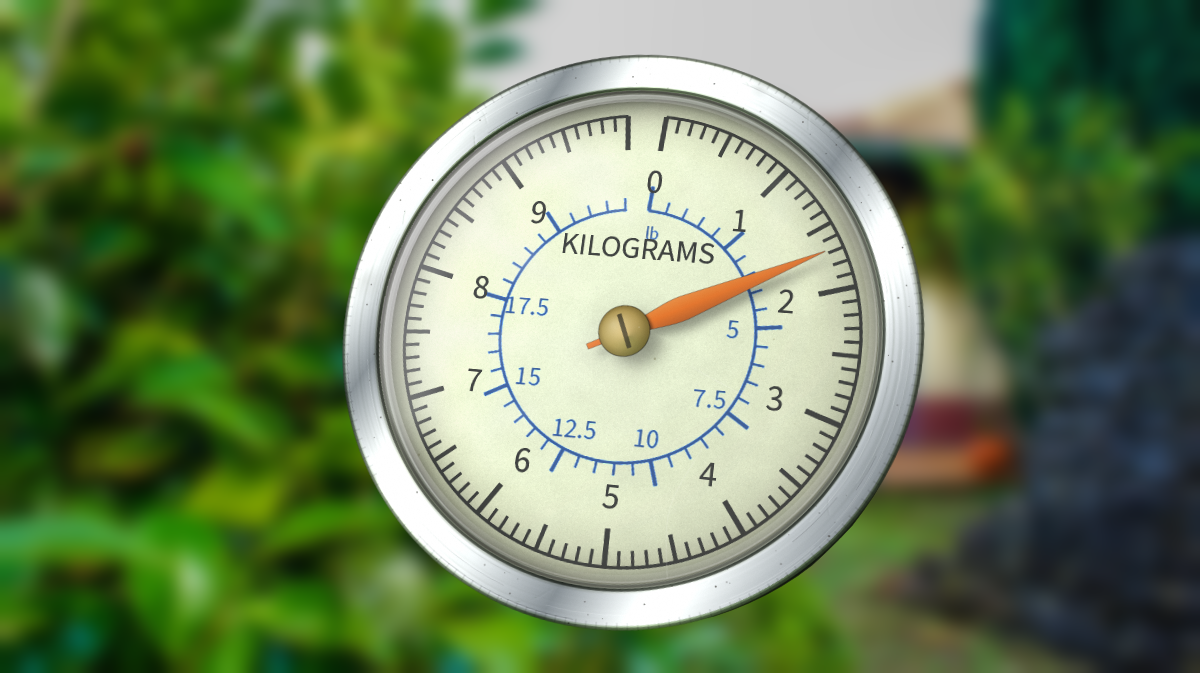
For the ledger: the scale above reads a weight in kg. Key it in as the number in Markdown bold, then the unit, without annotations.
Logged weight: **1.7** kg
